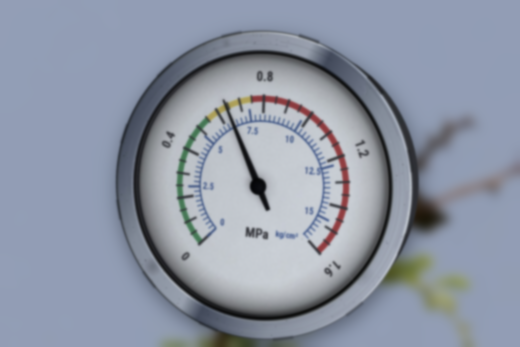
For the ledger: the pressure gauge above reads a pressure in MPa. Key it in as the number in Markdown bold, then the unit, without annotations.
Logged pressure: **0.65** MPa
